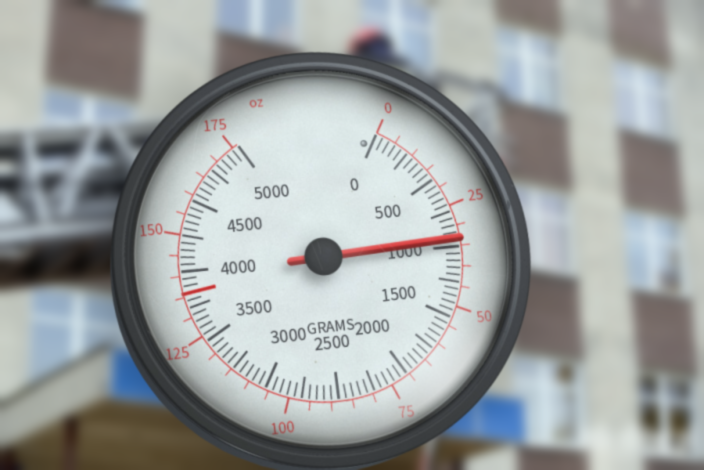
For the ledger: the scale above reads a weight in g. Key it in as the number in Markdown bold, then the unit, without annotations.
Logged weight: **950** g
